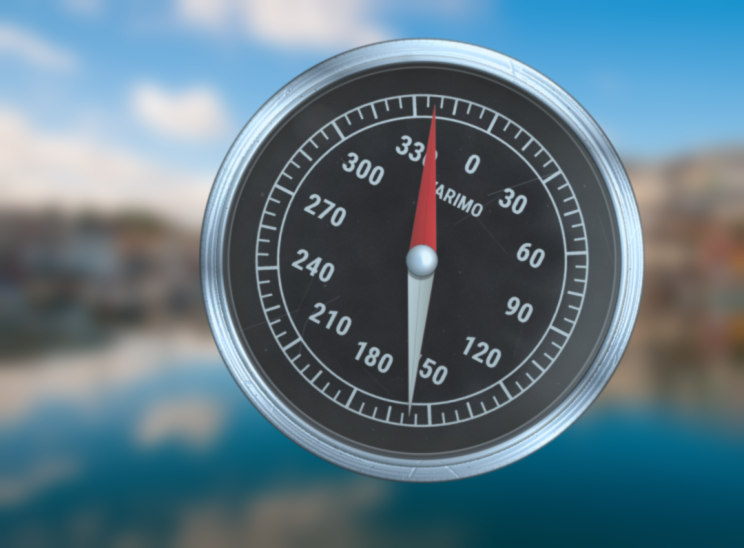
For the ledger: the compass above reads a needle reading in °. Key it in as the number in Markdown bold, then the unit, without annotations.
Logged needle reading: **337.5** °
